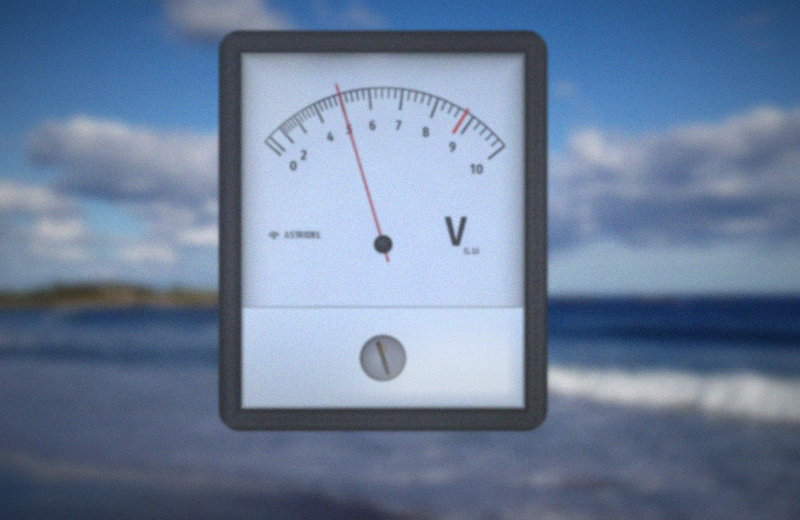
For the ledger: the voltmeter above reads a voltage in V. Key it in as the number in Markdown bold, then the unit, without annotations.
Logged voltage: **5** V
